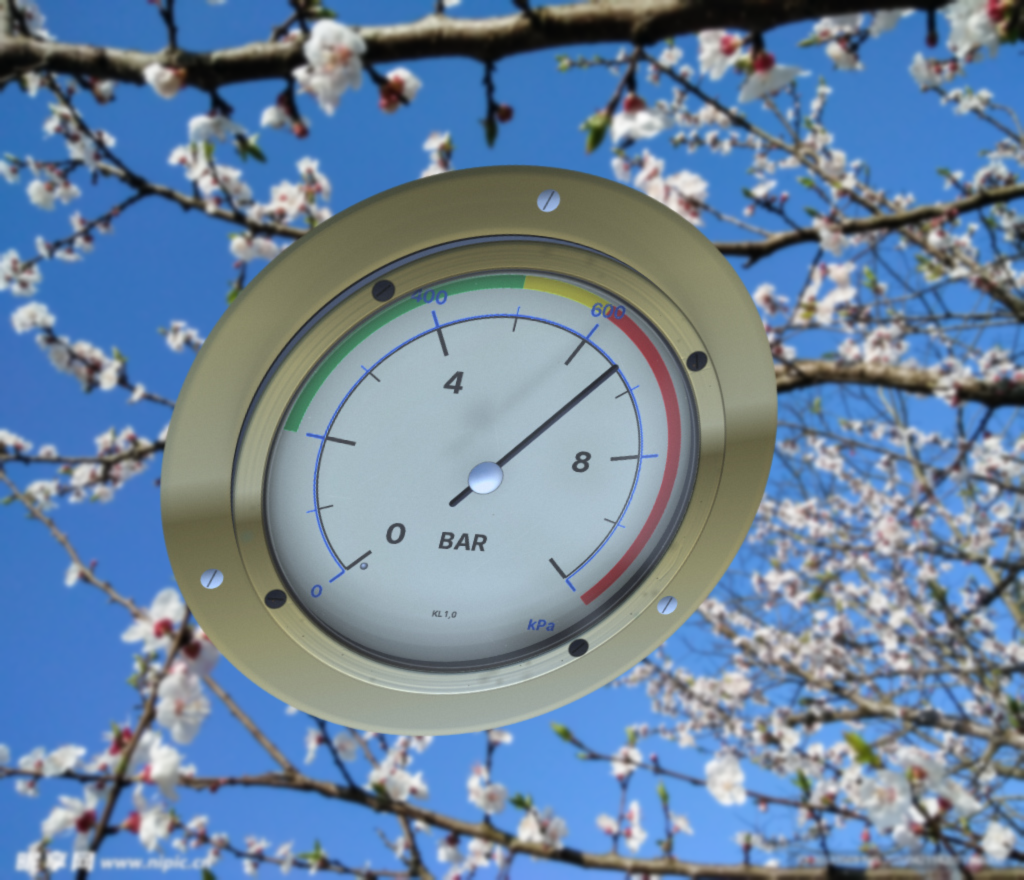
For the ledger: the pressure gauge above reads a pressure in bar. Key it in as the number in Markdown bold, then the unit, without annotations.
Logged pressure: **6.5** bar
